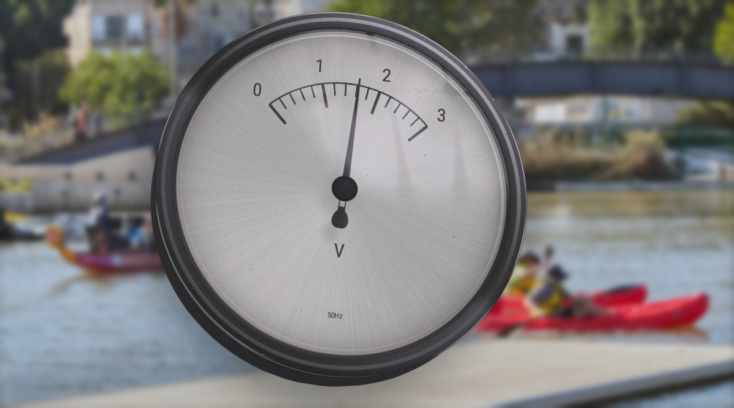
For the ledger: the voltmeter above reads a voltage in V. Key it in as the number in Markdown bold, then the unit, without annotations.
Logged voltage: **1.6** V
